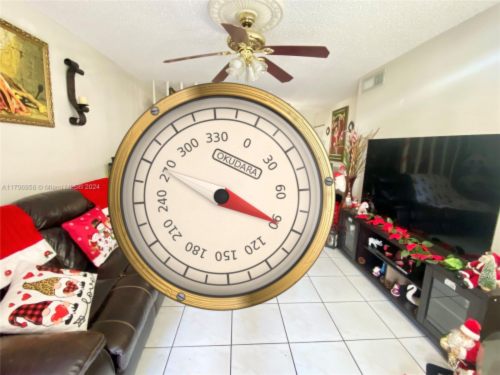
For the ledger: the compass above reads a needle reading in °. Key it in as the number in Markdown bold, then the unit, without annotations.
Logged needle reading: **90** °
